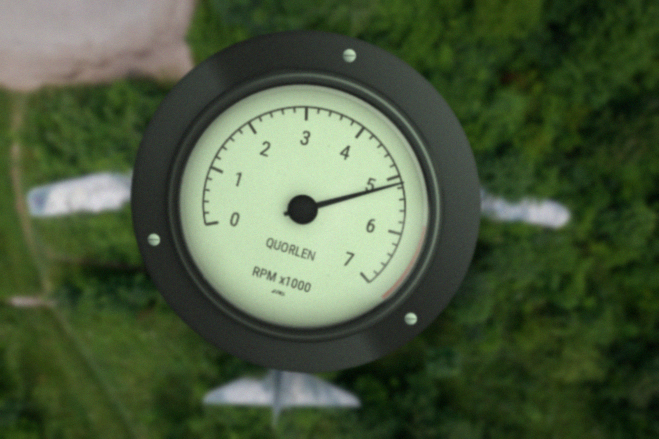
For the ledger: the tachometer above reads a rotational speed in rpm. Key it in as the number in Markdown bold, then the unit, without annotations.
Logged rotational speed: **5100** rpm
